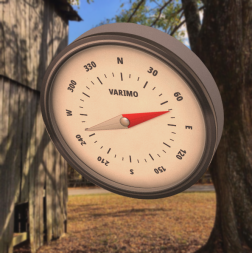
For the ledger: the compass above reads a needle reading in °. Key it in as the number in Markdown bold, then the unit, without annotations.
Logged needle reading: **70** °
